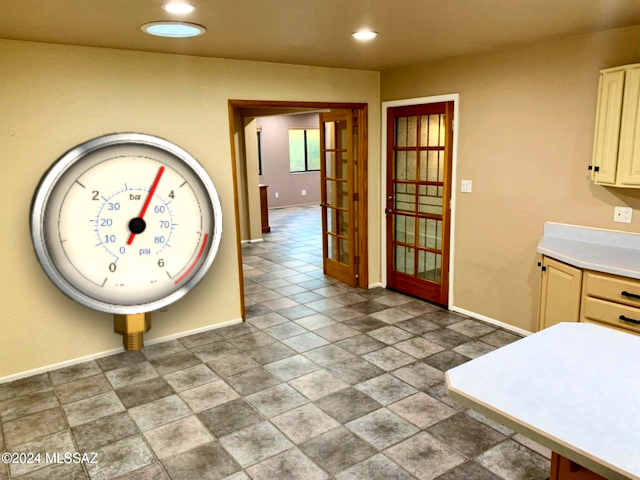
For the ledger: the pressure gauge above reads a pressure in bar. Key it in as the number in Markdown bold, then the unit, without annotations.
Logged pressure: **3.5** bar
